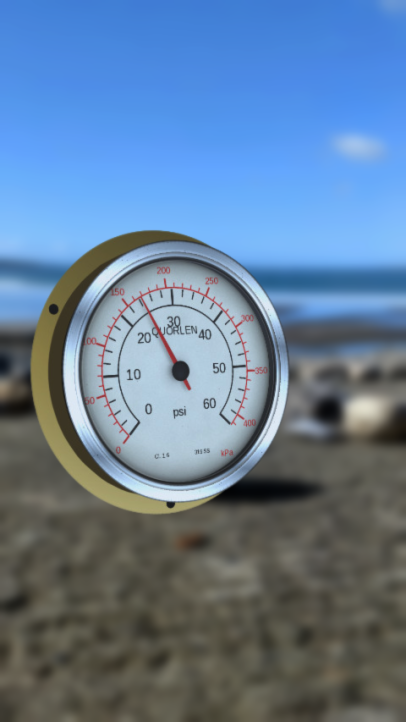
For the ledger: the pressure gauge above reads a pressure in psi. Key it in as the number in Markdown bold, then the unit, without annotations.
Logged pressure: **24** psi
